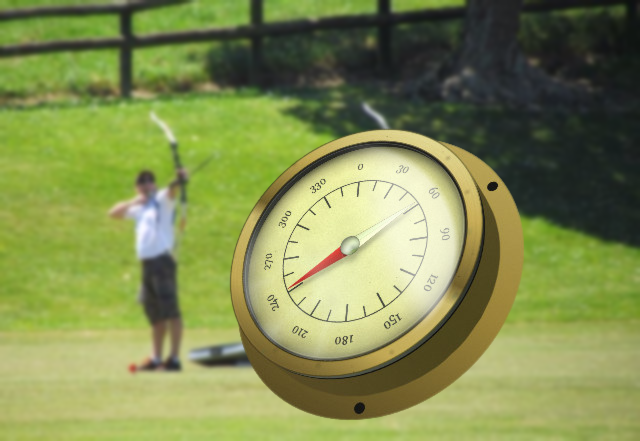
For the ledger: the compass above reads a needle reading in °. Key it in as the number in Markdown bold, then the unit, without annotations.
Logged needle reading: **240** °
